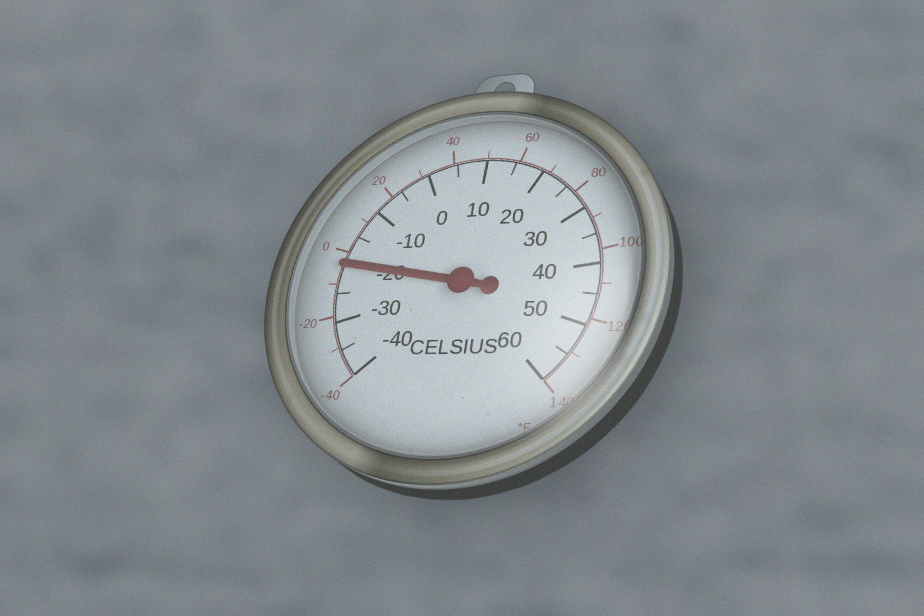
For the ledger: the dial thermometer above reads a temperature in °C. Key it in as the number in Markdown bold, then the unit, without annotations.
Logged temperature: **-20** °C
